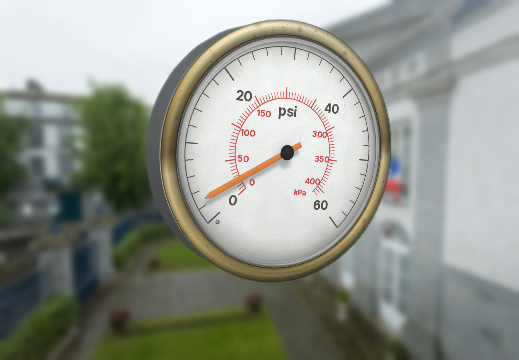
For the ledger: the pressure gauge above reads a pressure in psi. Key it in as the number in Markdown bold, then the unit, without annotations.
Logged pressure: **3** psi
